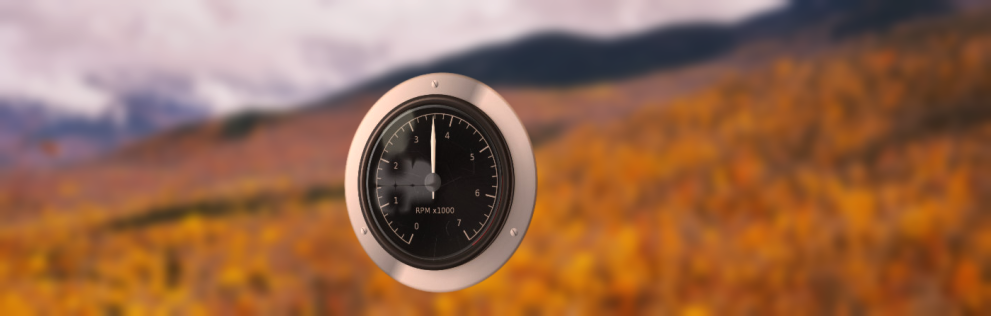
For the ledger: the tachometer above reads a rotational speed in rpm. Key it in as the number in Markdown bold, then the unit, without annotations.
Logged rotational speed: **3600** rpm
